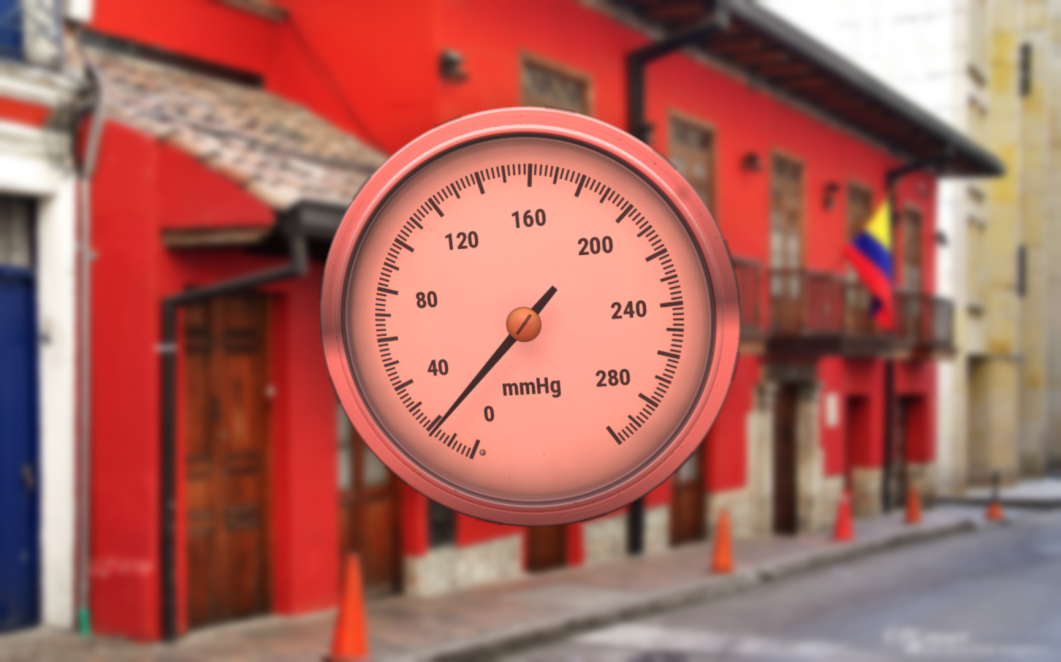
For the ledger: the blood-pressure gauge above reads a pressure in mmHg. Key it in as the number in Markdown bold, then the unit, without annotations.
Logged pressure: **18** mmHg
